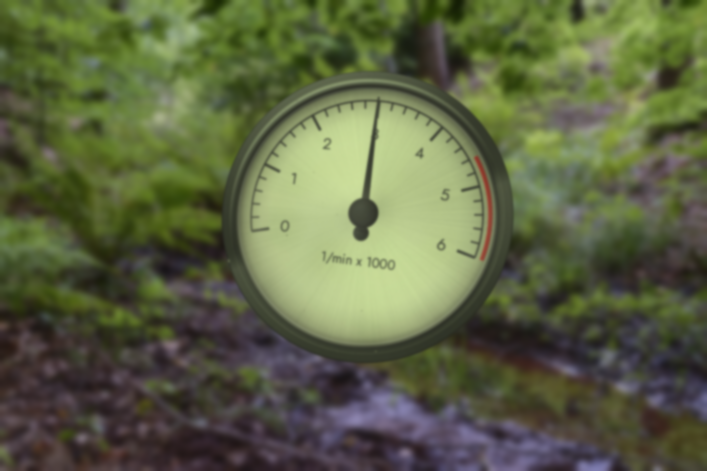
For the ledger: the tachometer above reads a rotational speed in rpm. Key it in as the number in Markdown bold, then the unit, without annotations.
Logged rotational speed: **3000** rpm
